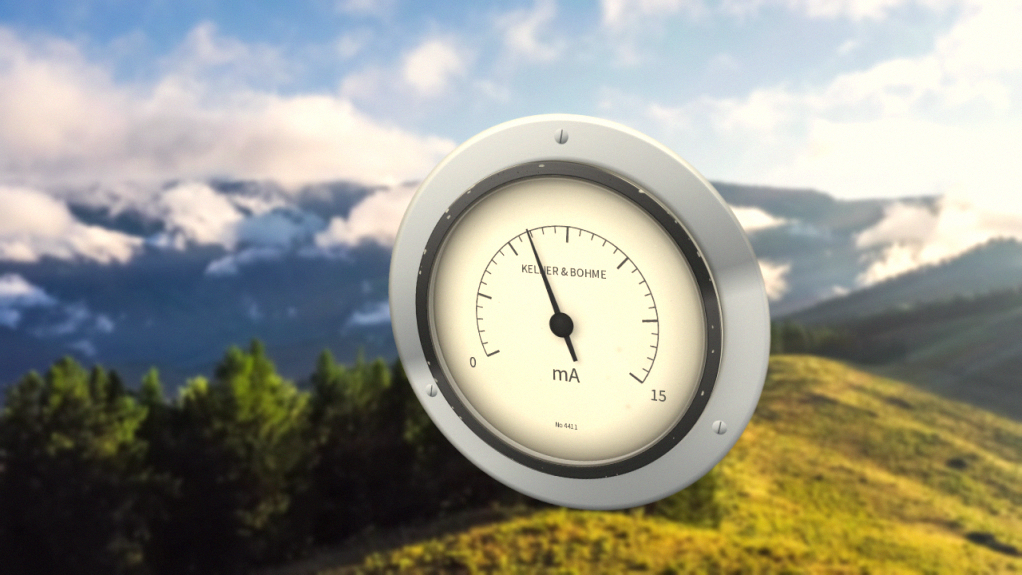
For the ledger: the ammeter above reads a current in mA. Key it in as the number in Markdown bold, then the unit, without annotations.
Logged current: **6** mA
